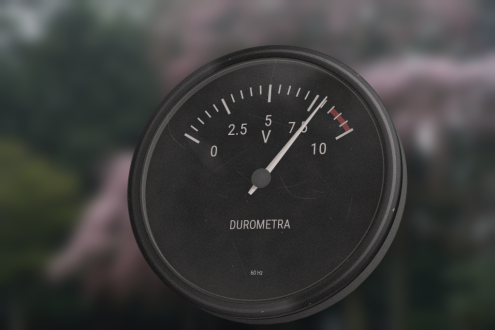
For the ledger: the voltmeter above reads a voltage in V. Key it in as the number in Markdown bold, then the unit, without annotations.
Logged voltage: **8** V
